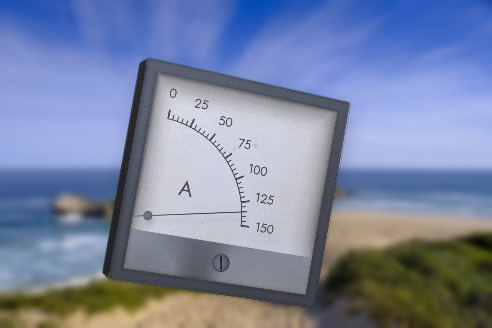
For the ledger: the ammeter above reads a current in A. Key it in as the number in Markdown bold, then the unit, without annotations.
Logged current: **135** A
